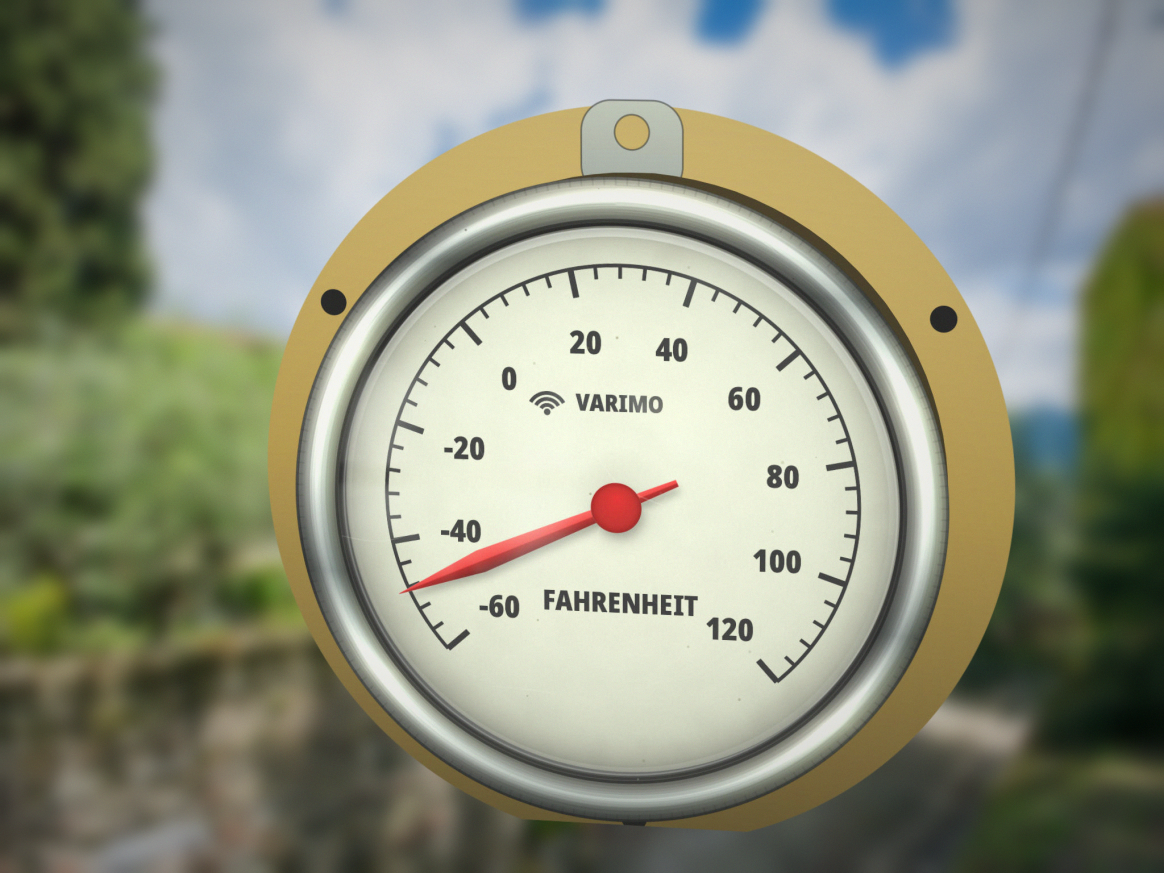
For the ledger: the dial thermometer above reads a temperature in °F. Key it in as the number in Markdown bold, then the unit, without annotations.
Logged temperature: **-48** °F
